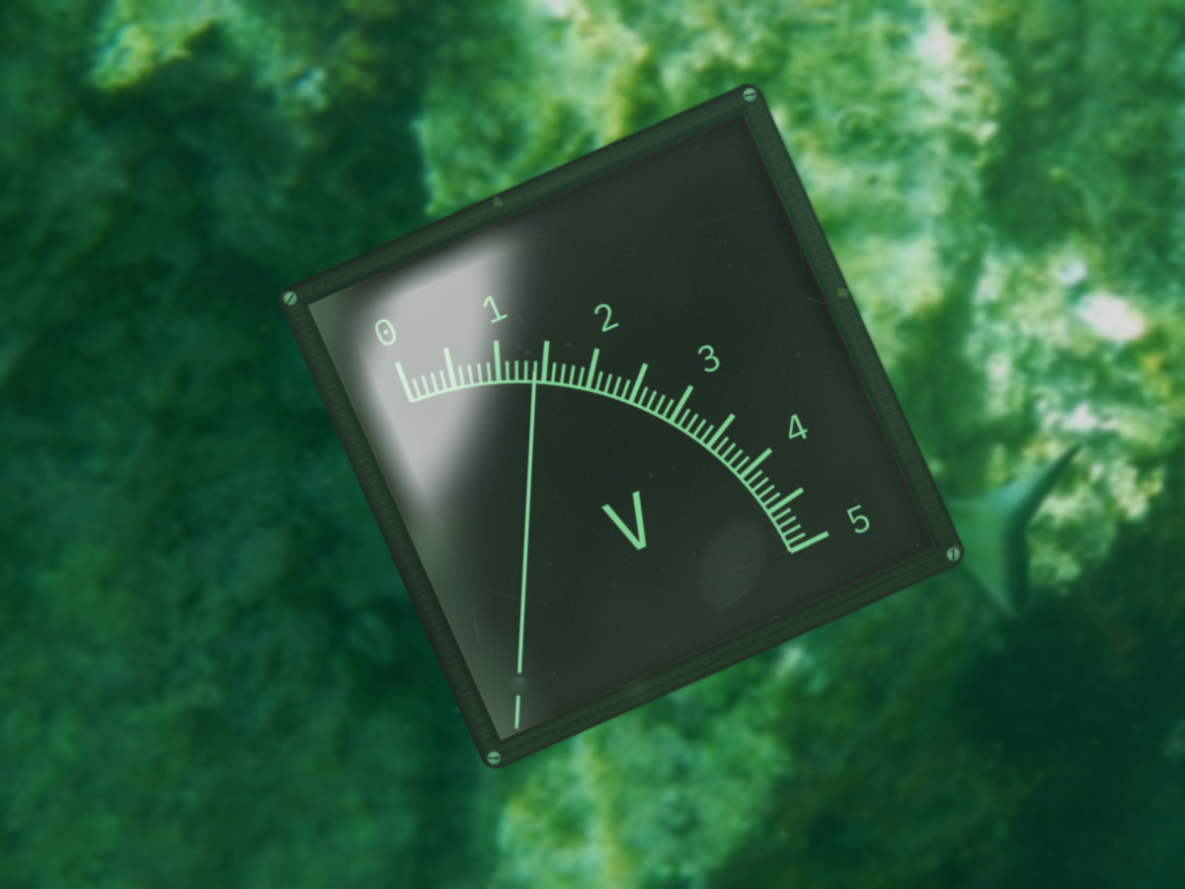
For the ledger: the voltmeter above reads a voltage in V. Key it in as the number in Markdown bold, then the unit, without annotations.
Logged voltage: **1.4** V
